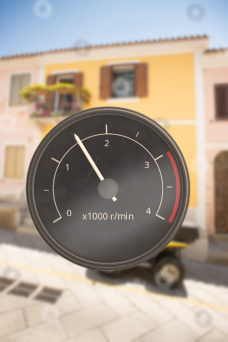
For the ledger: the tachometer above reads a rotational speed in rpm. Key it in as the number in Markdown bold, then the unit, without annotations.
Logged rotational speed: **1500** rpm
